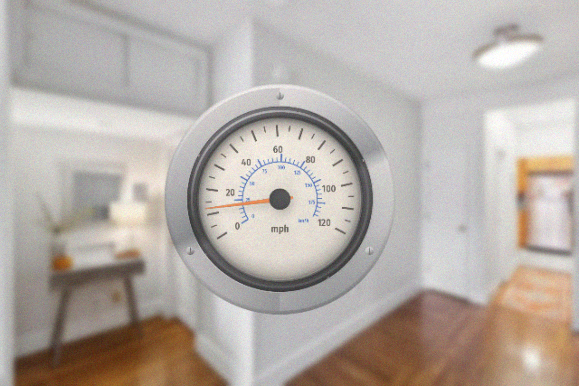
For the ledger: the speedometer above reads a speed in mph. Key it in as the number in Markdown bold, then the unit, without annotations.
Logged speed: **12.5** mph
